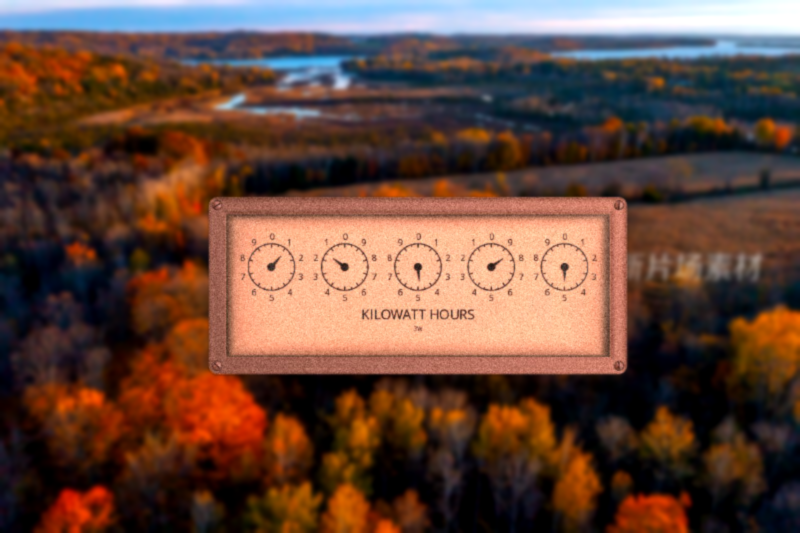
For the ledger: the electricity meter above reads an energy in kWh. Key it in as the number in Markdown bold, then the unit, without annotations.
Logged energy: **11485** kWh
